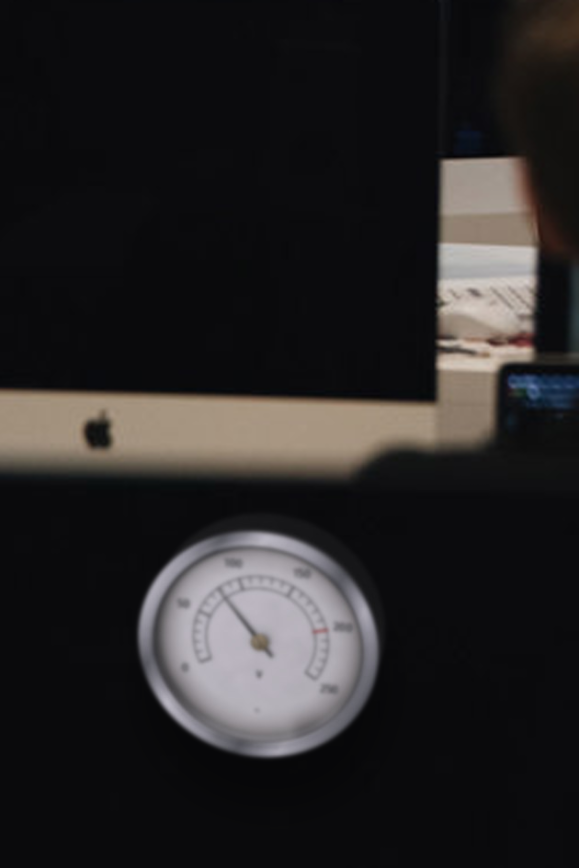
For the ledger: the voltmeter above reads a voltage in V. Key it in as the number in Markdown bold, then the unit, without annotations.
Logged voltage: **80** V
